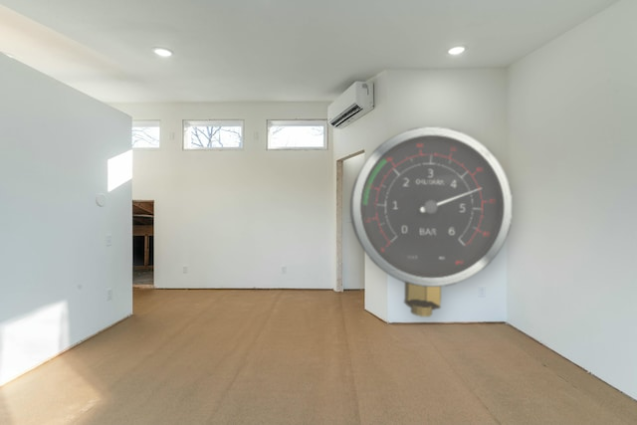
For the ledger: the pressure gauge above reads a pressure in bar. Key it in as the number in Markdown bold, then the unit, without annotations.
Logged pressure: **4.5** bar
